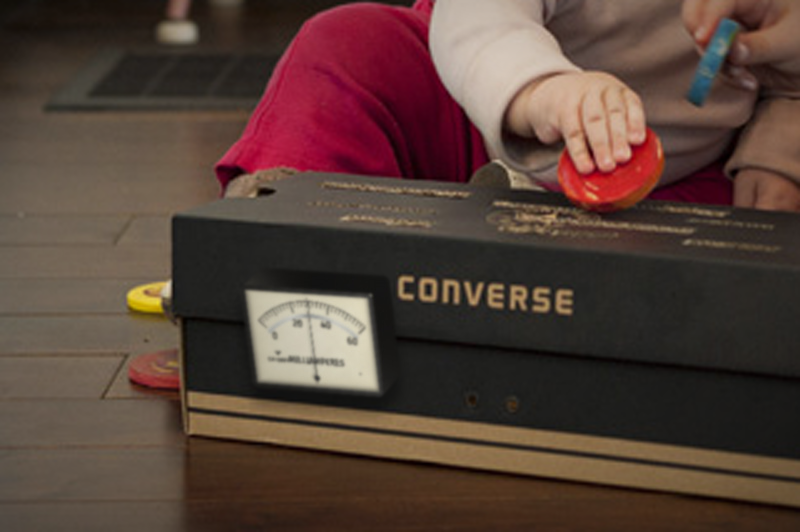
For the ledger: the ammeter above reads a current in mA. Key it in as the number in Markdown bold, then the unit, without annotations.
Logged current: **30** mA
